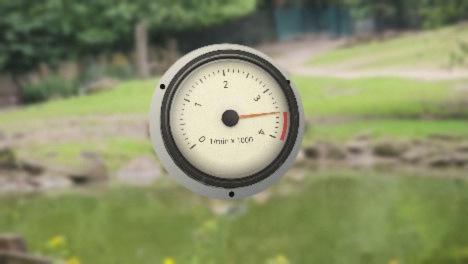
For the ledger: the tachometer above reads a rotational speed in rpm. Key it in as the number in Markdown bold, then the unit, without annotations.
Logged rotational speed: **3500** rpm
